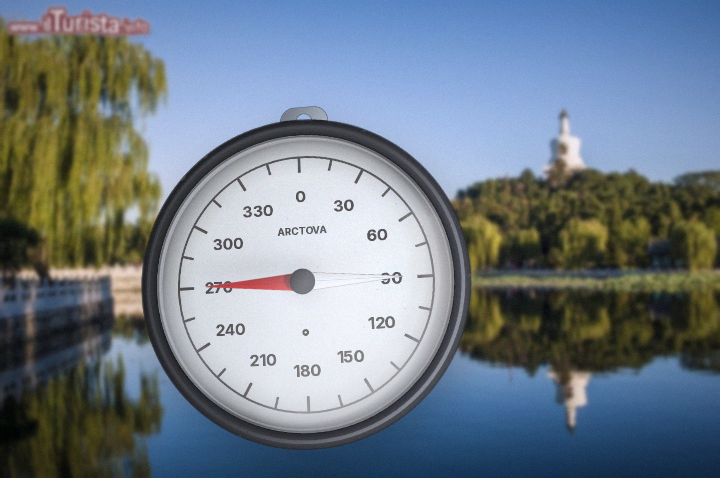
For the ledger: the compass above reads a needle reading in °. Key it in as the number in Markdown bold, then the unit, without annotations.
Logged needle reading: **270** °
